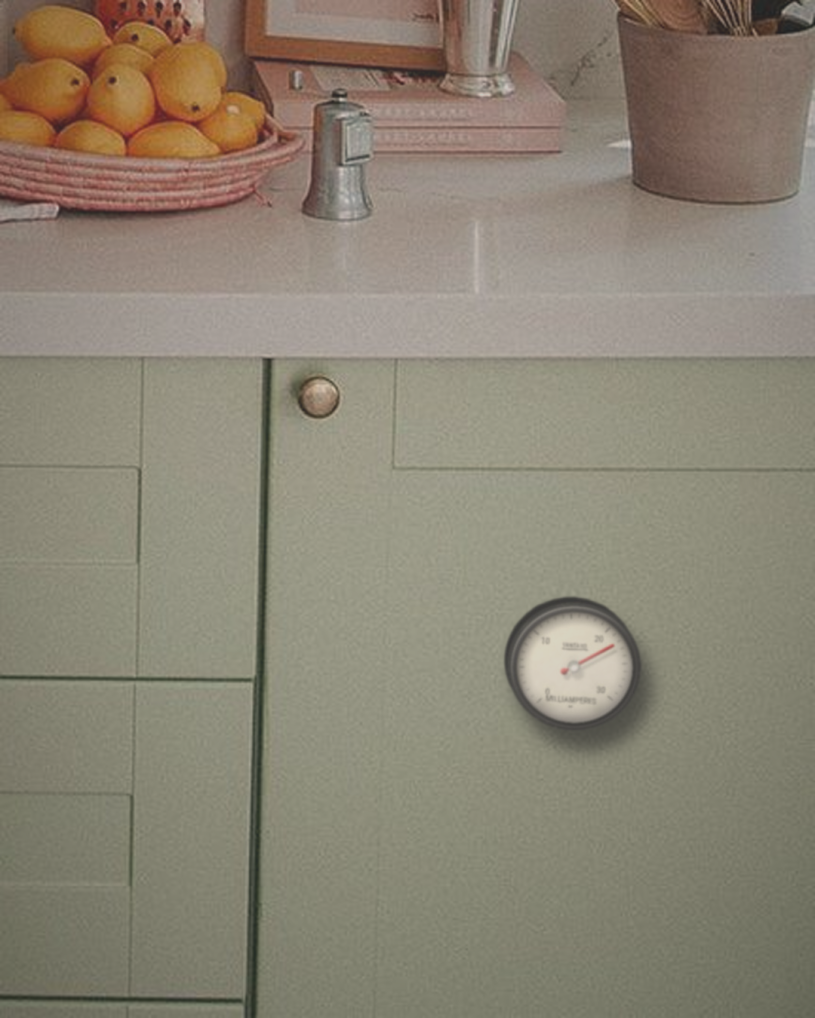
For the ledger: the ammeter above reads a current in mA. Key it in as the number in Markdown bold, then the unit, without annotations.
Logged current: **22** mA
